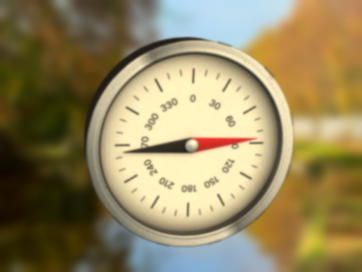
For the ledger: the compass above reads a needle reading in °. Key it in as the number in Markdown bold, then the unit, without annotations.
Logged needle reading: **85** °
